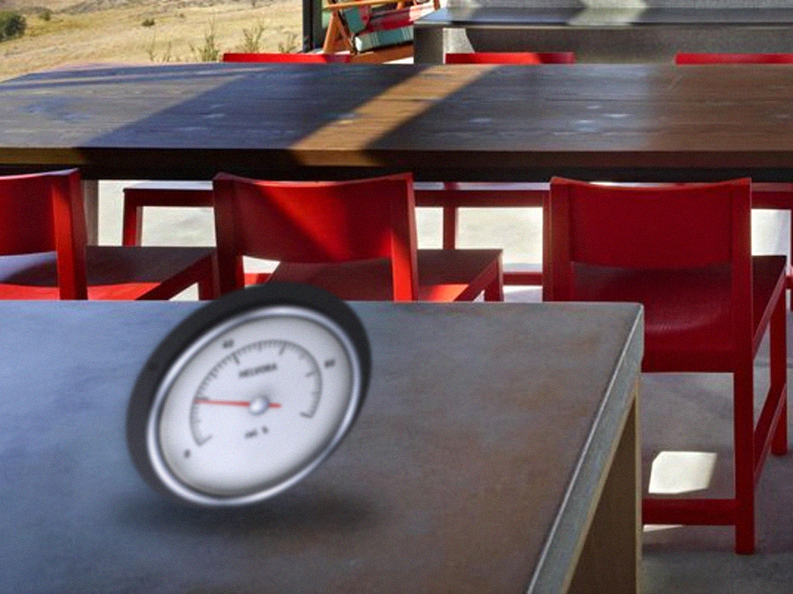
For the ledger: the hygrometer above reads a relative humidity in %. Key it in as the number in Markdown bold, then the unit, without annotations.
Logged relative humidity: **20** %
